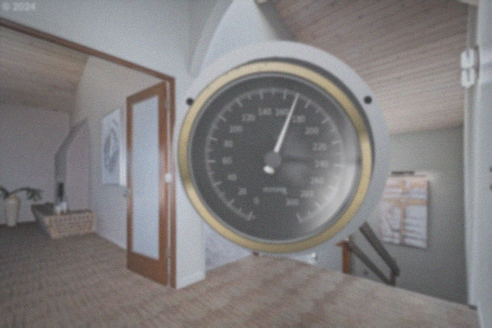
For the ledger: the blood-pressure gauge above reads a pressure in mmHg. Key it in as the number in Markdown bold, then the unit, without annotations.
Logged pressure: **170** mmHg
